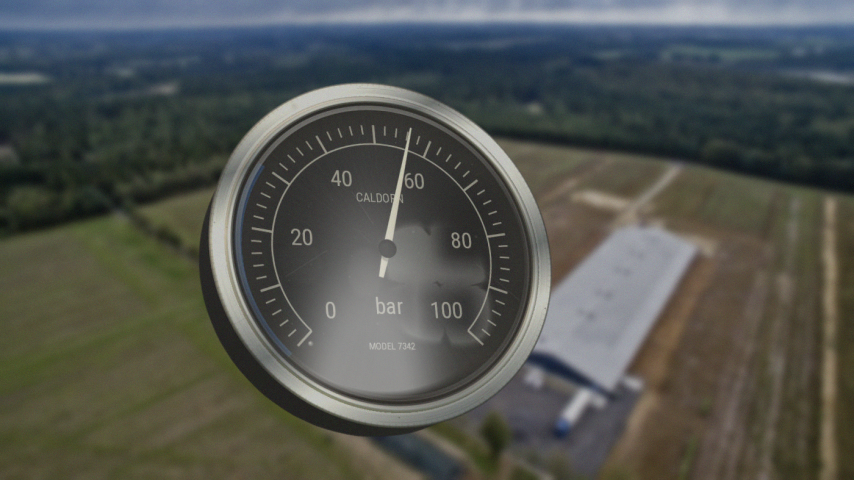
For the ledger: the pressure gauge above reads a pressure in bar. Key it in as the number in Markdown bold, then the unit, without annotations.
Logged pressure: **56** bar
